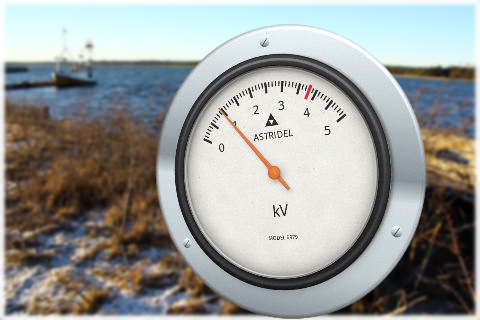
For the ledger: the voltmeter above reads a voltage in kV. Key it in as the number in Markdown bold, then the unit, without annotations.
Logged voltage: **1** kV
